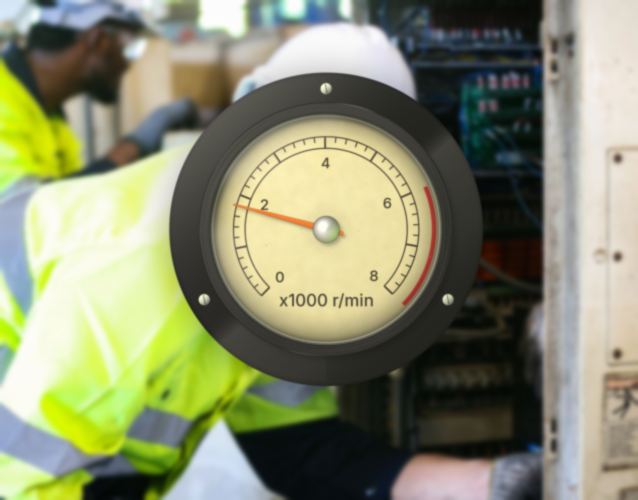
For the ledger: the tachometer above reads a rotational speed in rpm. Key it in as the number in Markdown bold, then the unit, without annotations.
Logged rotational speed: **1800** rpm
